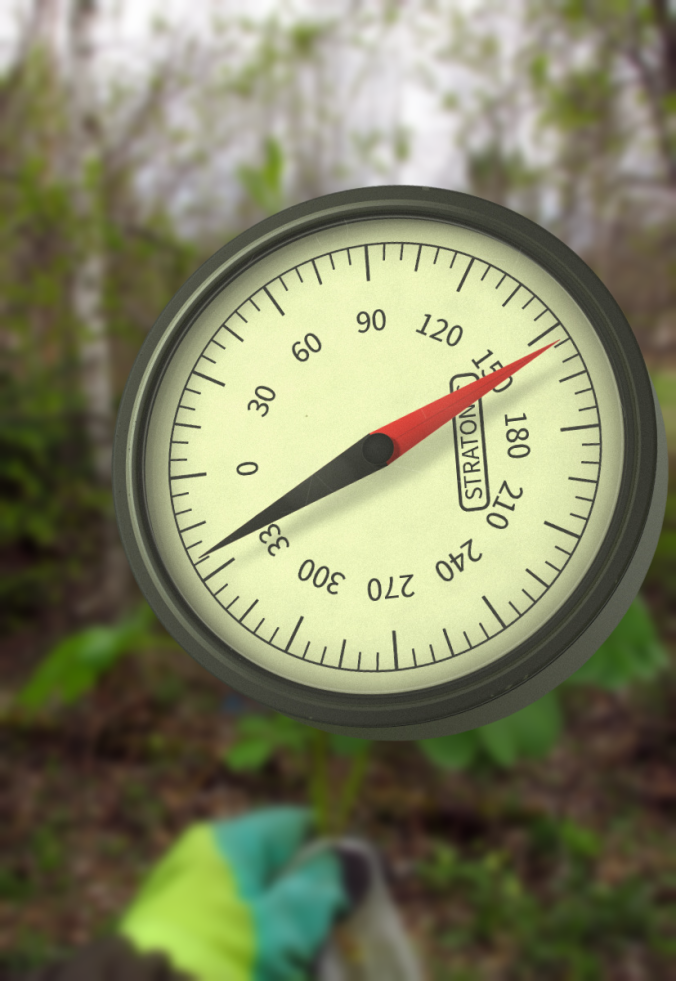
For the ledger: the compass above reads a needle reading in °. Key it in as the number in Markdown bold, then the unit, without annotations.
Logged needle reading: **155** °
